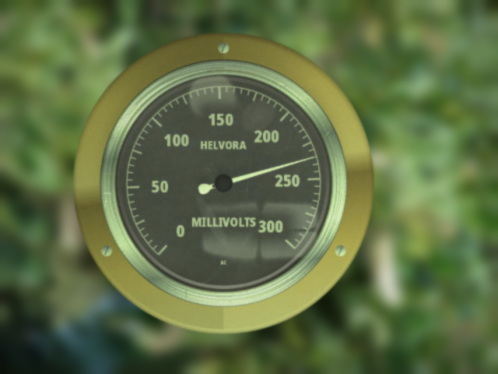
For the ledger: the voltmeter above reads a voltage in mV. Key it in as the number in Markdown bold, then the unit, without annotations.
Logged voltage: **235** mV
